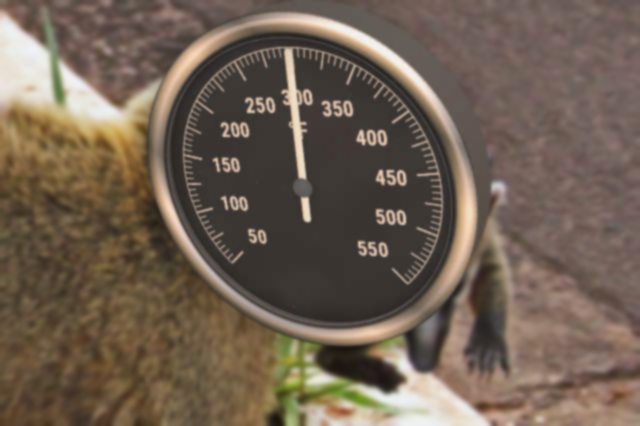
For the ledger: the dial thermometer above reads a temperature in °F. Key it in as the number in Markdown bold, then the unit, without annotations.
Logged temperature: **300** °F
